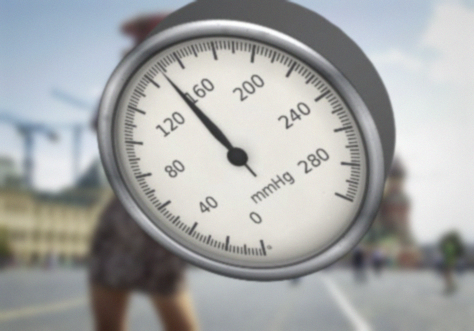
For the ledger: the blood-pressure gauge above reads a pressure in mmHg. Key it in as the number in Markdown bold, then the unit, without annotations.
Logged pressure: **150** mmHg
